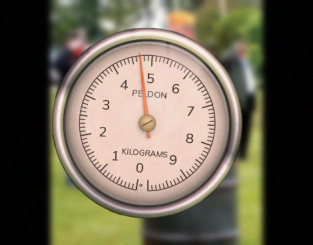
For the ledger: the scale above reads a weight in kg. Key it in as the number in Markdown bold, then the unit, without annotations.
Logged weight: **4.7** kg
